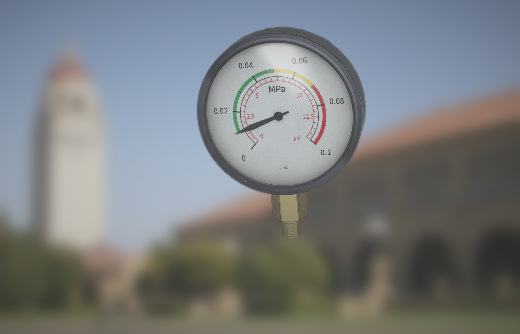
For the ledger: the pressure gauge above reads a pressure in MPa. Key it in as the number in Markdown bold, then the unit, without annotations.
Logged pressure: **0.01** MPa
